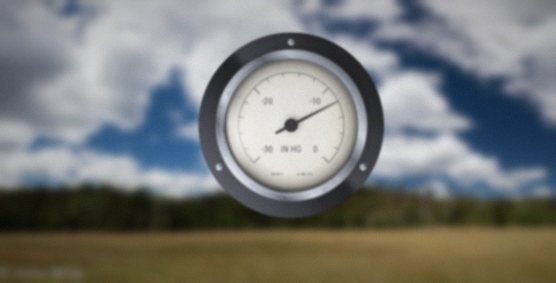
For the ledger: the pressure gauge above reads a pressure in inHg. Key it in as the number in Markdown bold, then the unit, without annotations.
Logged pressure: **-8** inHg
